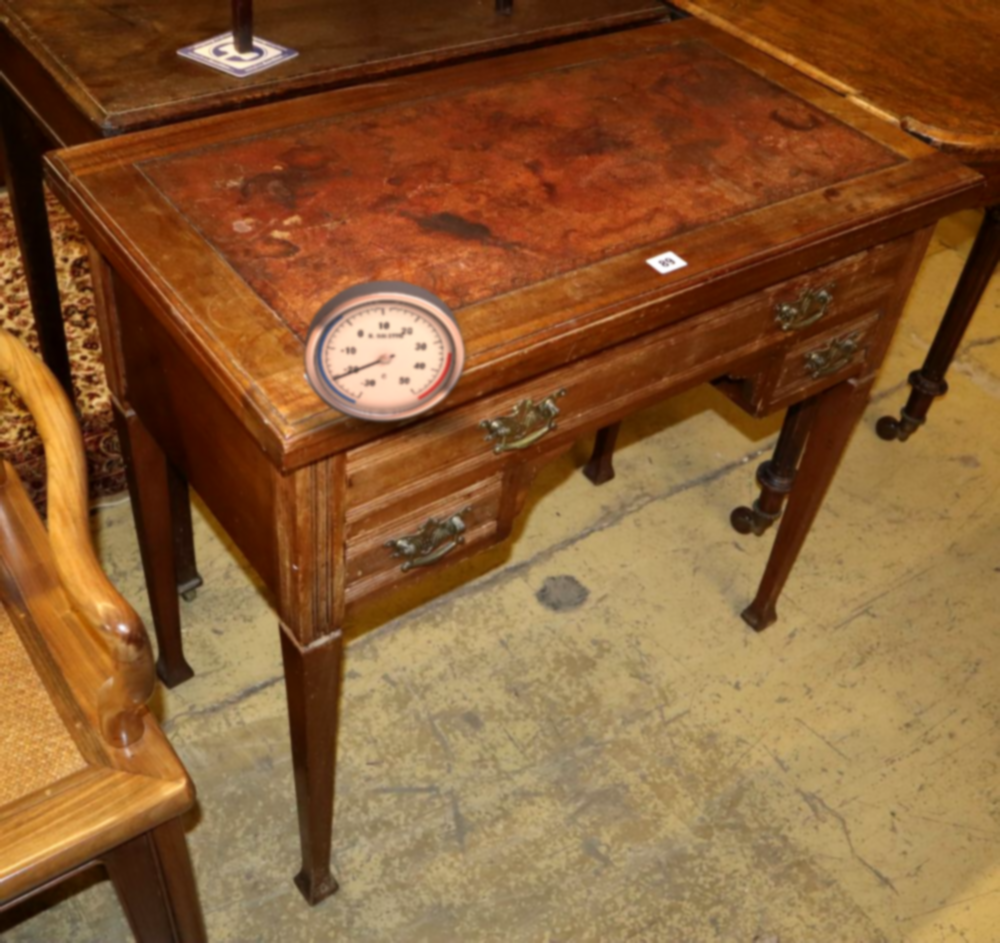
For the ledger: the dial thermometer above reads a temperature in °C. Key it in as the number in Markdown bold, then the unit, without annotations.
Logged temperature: **-20** °C
